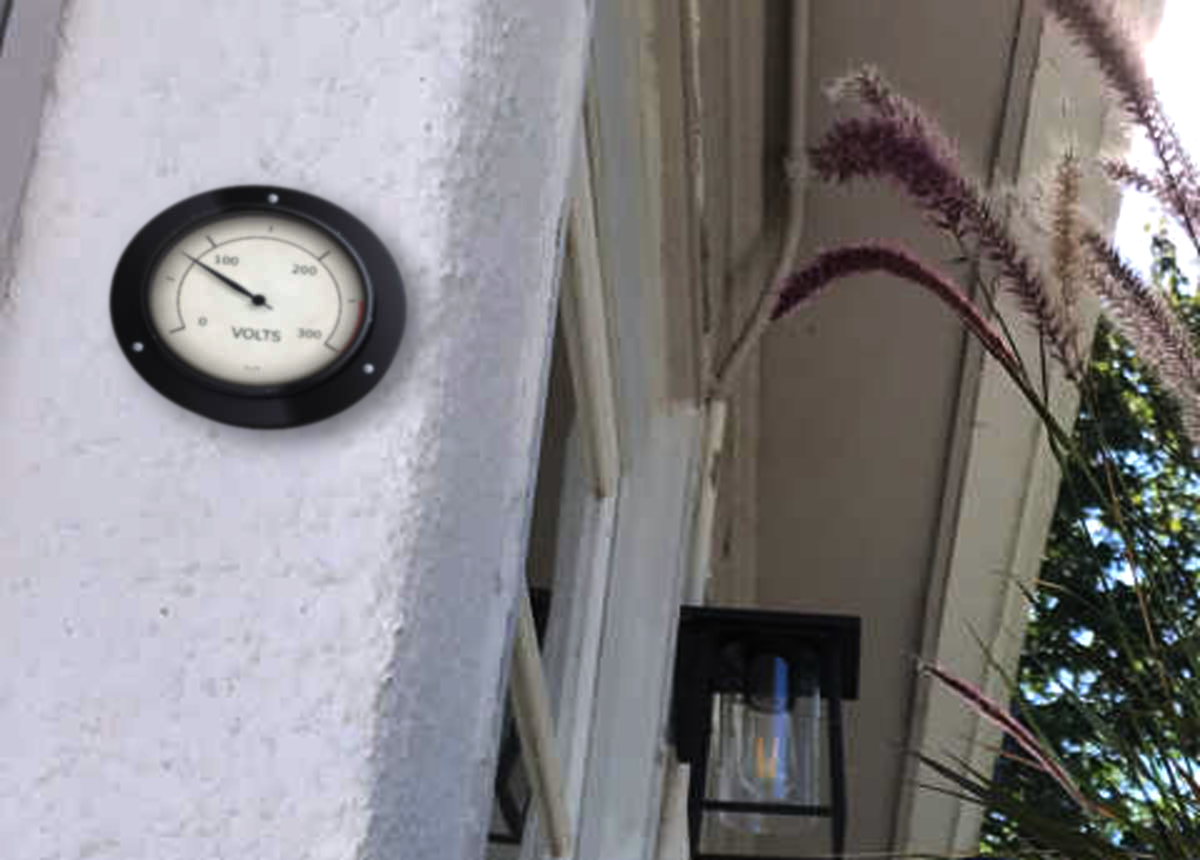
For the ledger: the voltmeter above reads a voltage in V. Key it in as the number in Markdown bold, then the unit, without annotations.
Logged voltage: **75** V
